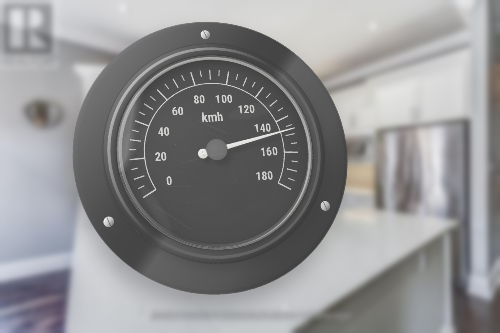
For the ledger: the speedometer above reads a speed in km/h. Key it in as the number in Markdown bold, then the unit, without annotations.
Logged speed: **147.5** km/h
